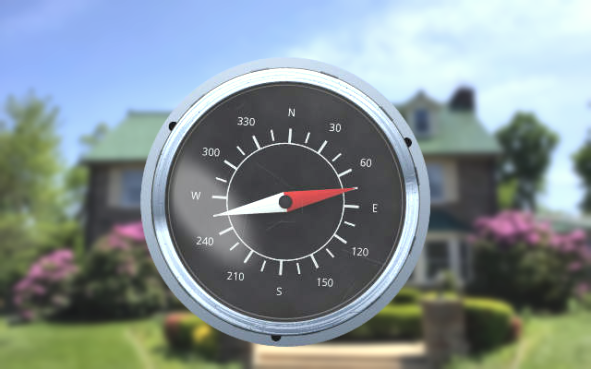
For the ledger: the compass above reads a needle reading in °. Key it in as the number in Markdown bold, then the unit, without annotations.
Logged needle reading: **75** °
